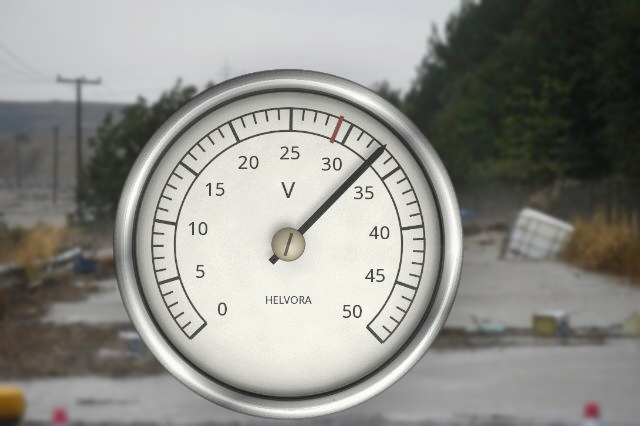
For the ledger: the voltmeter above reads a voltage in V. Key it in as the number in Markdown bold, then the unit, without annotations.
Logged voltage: **33** V
